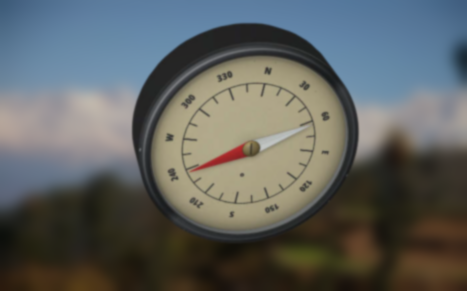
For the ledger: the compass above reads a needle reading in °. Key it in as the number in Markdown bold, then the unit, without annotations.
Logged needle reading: **240** °
